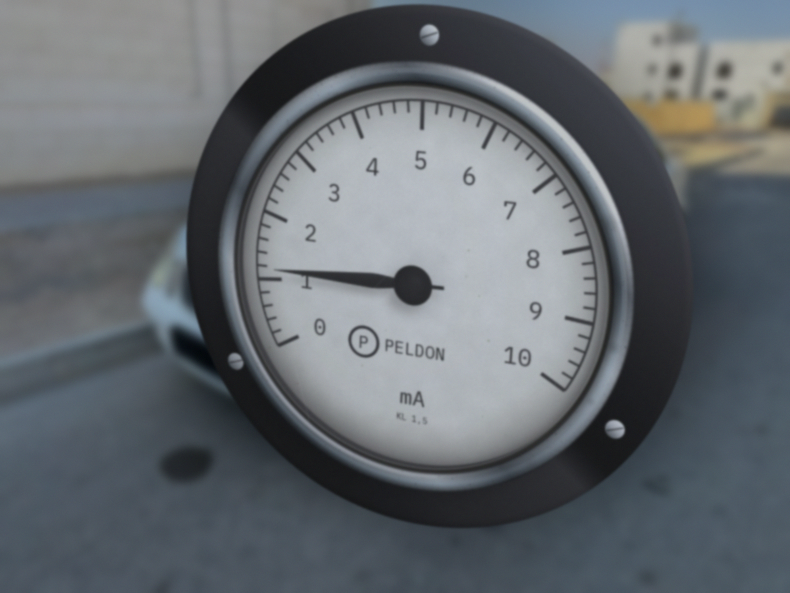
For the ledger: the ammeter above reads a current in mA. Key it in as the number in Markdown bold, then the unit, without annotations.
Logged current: **1.2** mA
